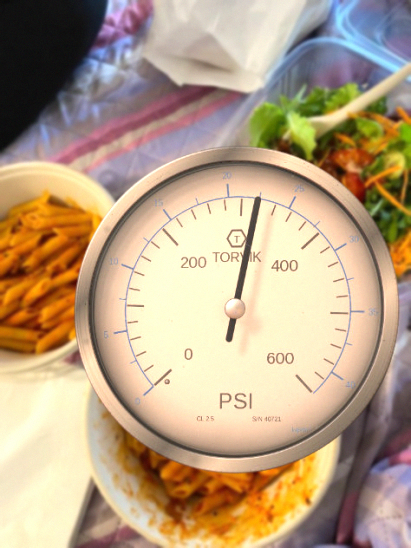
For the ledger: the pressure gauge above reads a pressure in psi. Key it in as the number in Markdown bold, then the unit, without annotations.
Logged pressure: **320** psi
